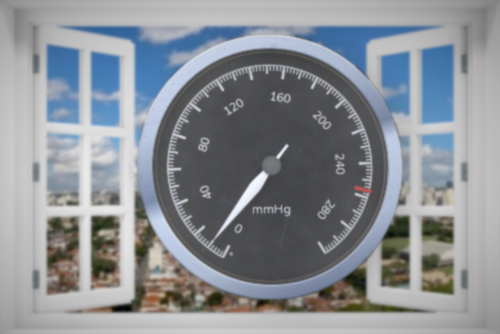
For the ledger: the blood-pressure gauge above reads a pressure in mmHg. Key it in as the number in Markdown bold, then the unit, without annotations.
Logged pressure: **10** mmHg
